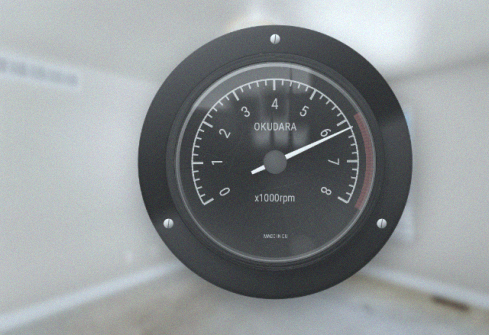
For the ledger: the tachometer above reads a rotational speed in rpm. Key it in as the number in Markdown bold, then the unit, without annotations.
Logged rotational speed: **6200** rpm
